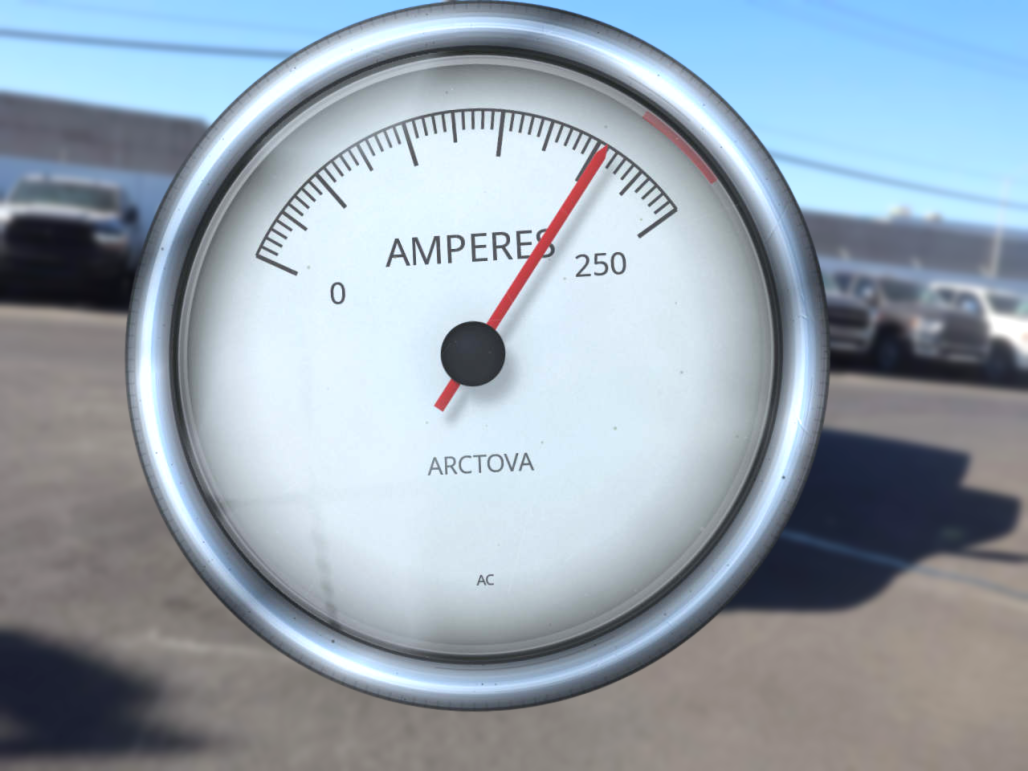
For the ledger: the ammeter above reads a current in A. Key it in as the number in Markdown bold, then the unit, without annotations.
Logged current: **205** A
